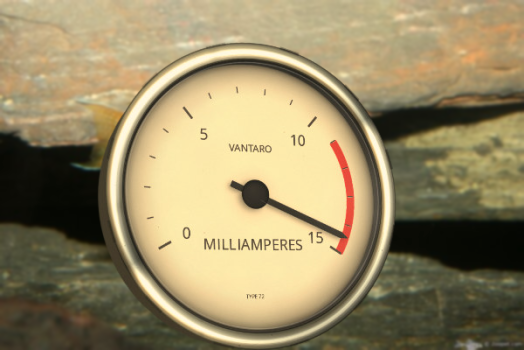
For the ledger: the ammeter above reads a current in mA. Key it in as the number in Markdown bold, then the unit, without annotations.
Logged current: **14.5** mA
